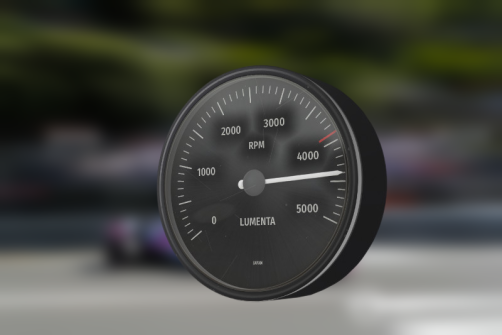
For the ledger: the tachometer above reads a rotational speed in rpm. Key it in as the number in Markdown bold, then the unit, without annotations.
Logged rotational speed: **4400** rpm
